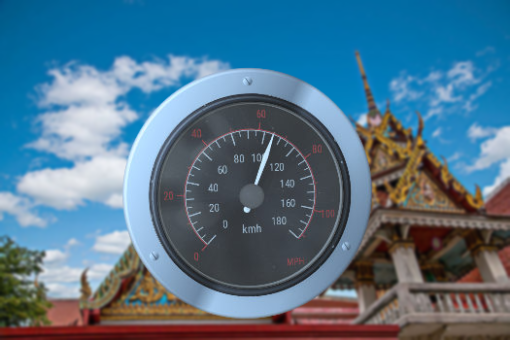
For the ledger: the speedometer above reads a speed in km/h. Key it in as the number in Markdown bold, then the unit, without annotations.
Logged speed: **105** km/h
